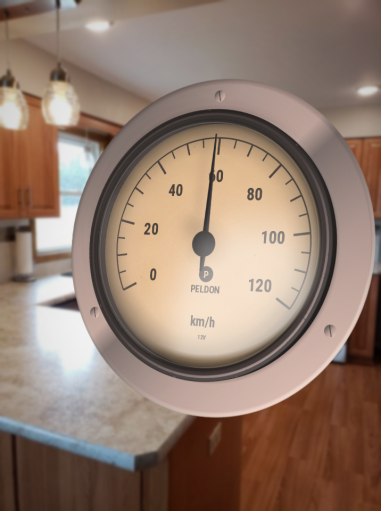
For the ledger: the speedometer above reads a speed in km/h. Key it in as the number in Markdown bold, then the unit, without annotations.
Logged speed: **60** km/h
